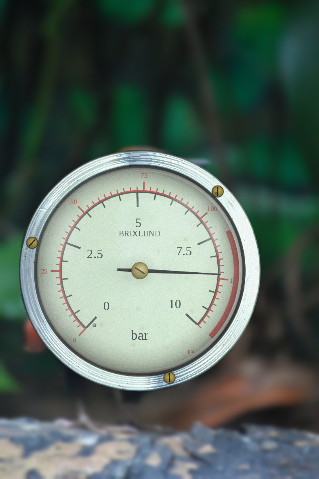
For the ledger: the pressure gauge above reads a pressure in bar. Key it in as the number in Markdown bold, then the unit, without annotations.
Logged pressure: **8.5** bar
